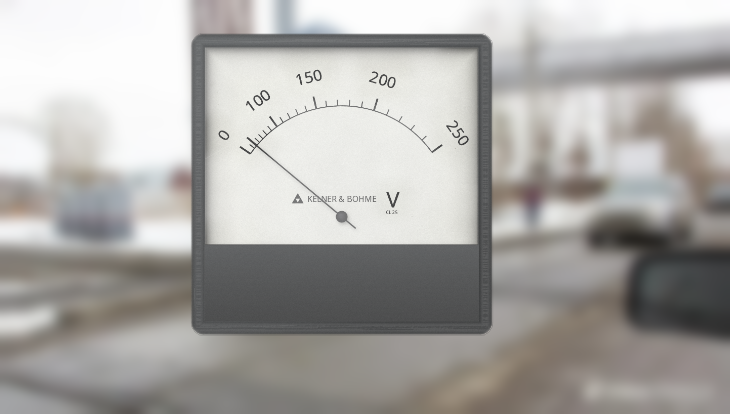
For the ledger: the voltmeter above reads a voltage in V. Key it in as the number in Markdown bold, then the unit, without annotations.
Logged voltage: **50** V
